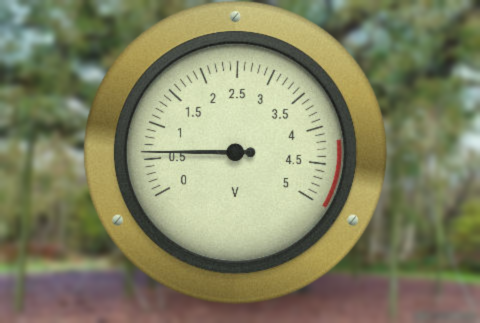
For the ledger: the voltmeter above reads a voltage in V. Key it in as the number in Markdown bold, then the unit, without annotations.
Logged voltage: **0.6** V
